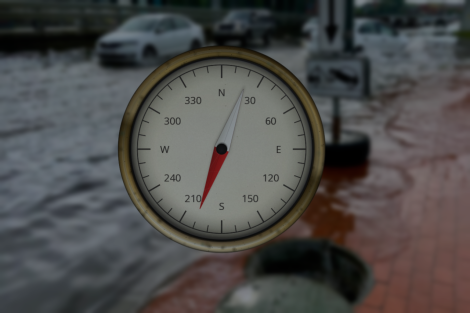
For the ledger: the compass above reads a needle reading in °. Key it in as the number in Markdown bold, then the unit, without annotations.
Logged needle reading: **200** °
